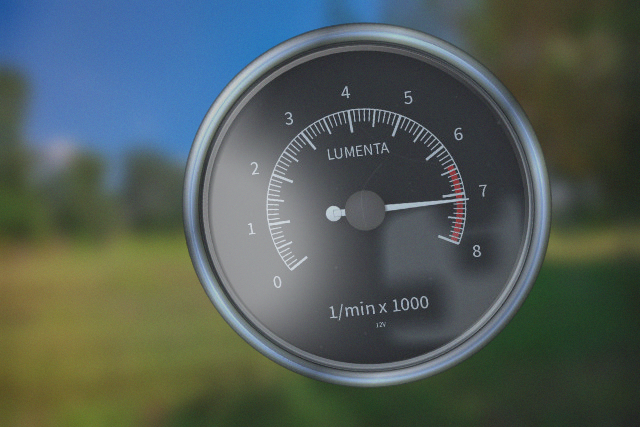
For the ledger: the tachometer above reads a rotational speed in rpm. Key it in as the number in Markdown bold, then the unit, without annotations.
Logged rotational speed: **7100** rpm
